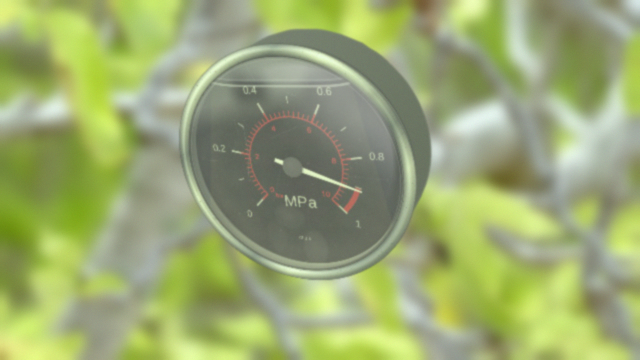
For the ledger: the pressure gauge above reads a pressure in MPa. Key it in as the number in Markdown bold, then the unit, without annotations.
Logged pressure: **0.9** MPa
